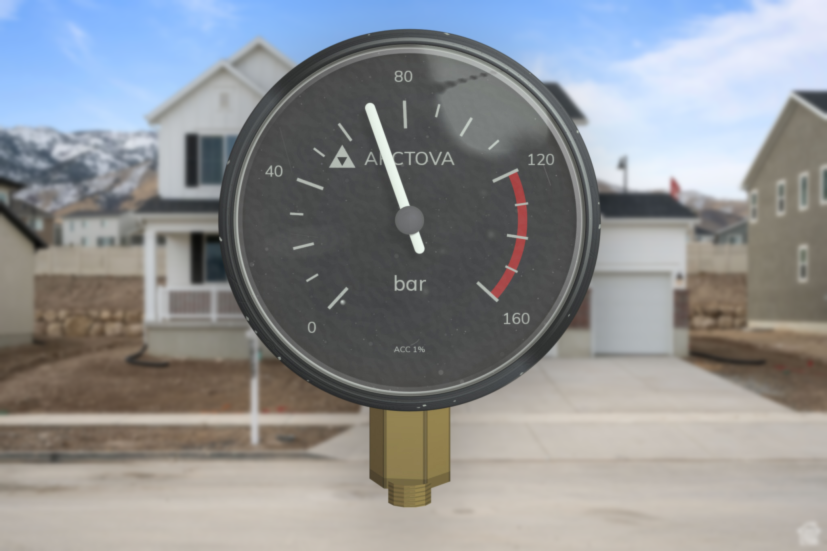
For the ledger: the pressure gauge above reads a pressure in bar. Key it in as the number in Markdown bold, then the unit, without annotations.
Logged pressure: **70** bar
